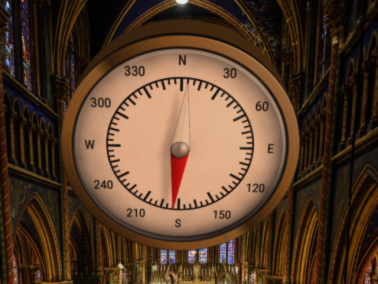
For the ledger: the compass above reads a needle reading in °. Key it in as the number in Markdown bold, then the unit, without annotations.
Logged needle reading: **185** °
